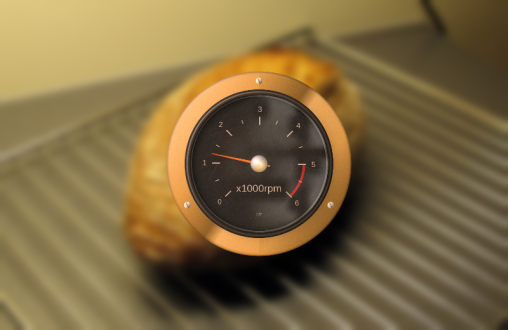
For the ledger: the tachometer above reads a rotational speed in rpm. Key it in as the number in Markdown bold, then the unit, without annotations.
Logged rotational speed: **1250** rpm
